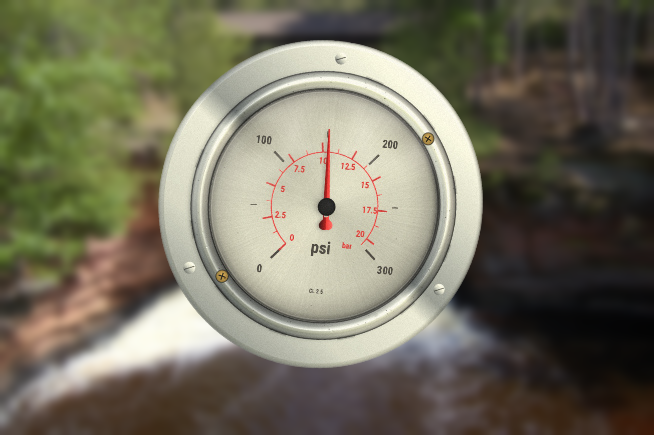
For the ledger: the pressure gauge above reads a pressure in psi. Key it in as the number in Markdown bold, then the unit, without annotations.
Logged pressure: **150** psi
